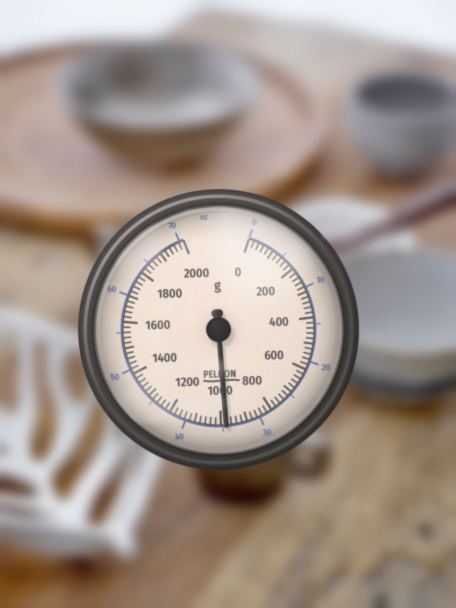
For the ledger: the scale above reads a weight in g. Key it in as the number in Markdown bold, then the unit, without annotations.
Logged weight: **980** g
